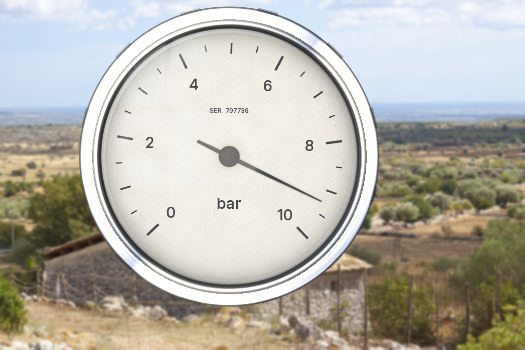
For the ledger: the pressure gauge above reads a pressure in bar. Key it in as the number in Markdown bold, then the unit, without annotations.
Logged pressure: **9.25** bar
